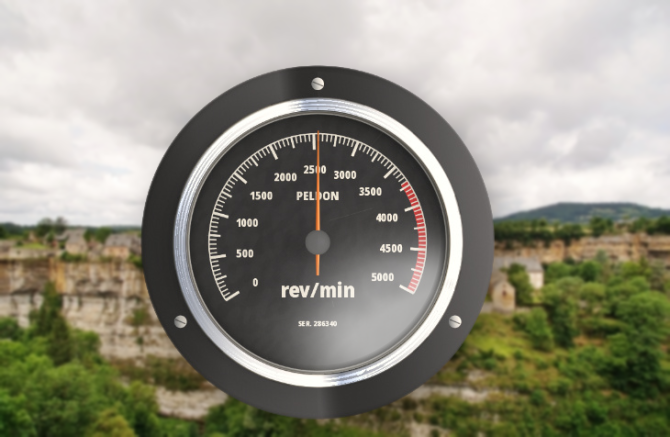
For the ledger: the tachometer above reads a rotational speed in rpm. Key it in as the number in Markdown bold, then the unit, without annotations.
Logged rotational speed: **2550** rpm
